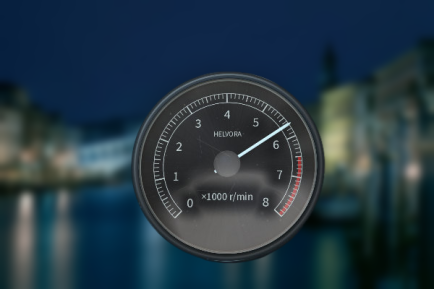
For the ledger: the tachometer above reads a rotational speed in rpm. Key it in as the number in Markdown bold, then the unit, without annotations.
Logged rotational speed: **5700** rpm
